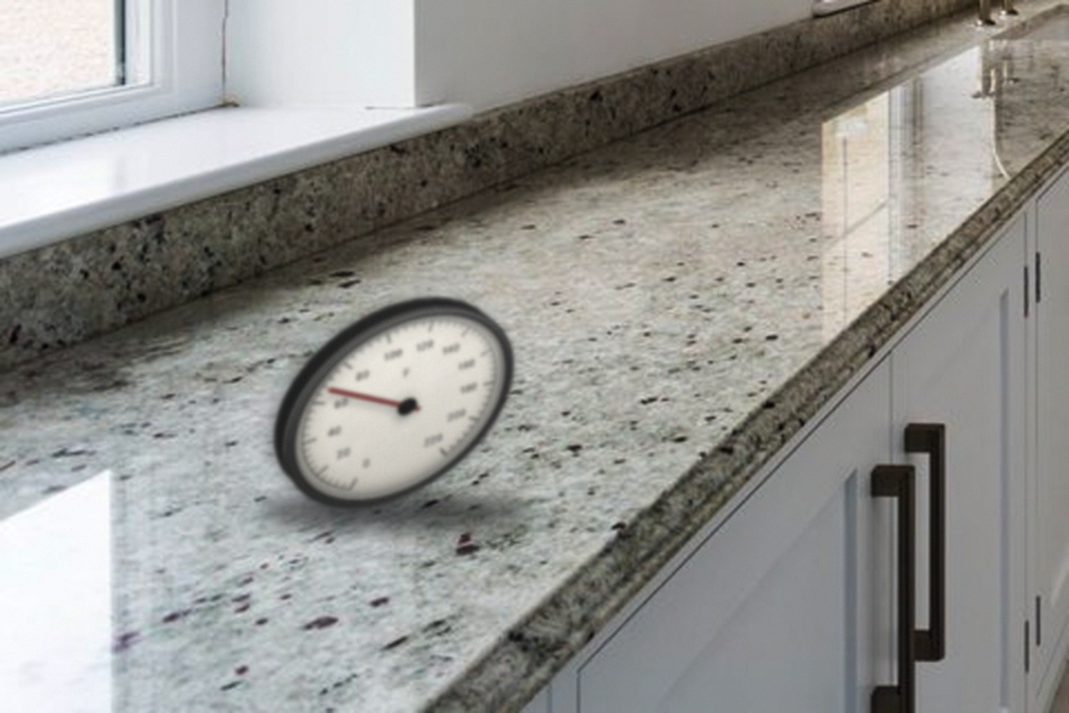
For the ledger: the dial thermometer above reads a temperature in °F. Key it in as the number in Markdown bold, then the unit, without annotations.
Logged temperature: **68** °F
